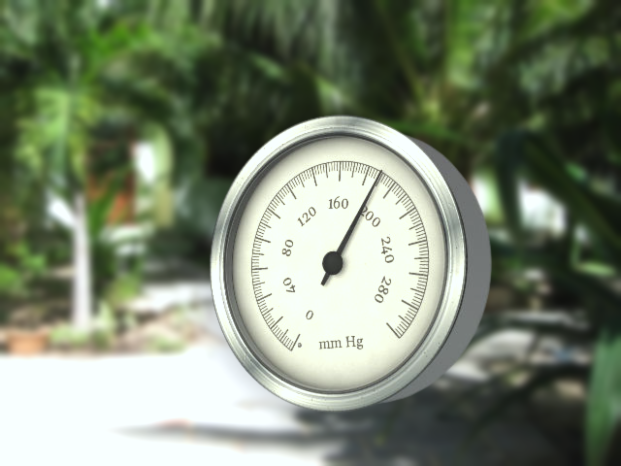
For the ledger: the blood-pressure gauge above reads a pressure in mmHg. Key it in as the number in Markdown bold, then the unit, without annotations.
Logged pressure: **190** mmHg
